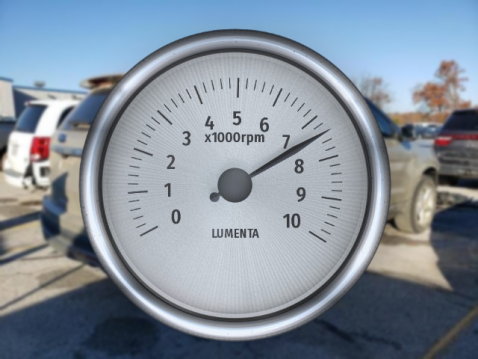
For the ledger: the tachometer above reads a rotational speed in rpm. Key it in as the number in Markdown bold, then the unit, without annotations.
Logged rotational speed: **7400** rpm
